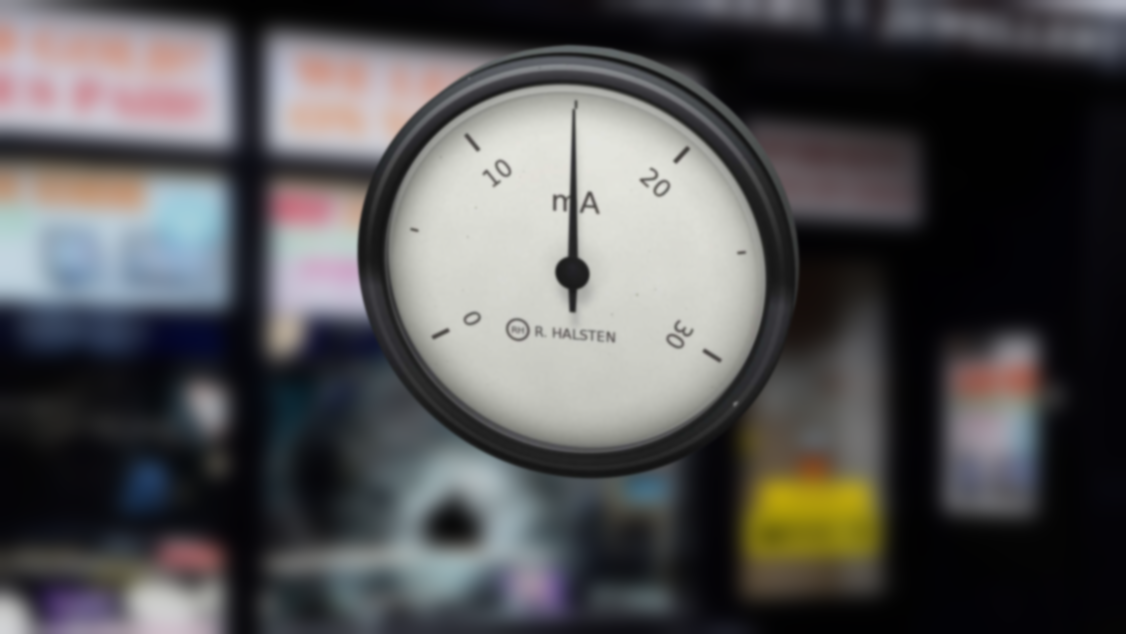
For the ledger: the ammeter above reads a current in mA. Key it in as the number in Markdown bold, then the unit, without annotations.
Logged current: **15** mA
